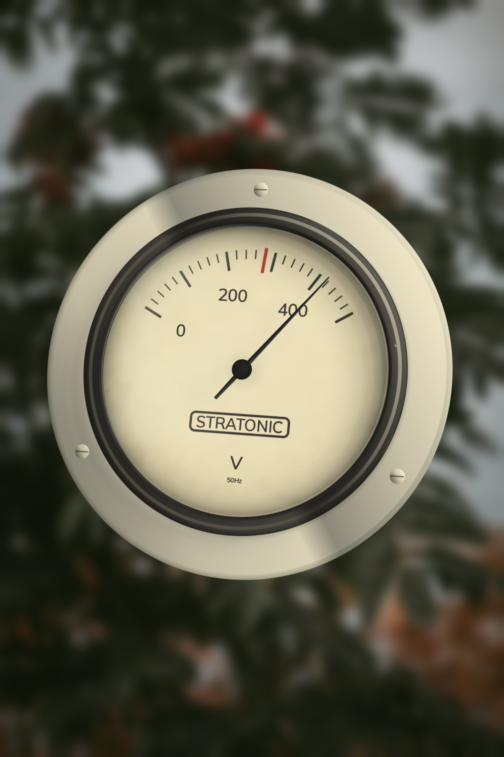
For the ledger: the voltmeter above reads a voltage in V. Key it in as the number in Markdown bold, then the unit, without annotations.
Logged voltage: **420** V
